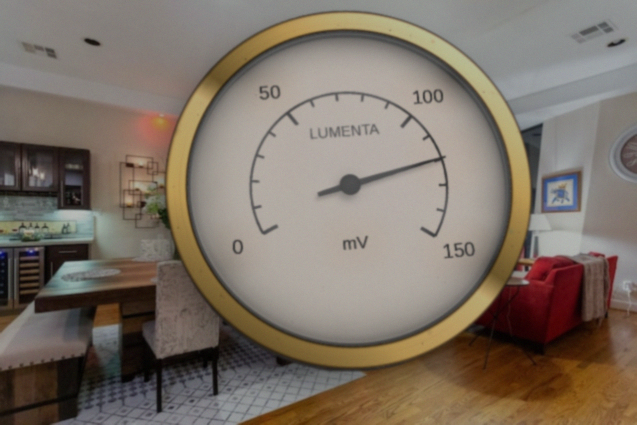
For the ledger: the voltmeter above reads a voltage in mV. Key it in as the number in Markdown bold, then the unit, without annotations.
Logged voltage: **120** mV
